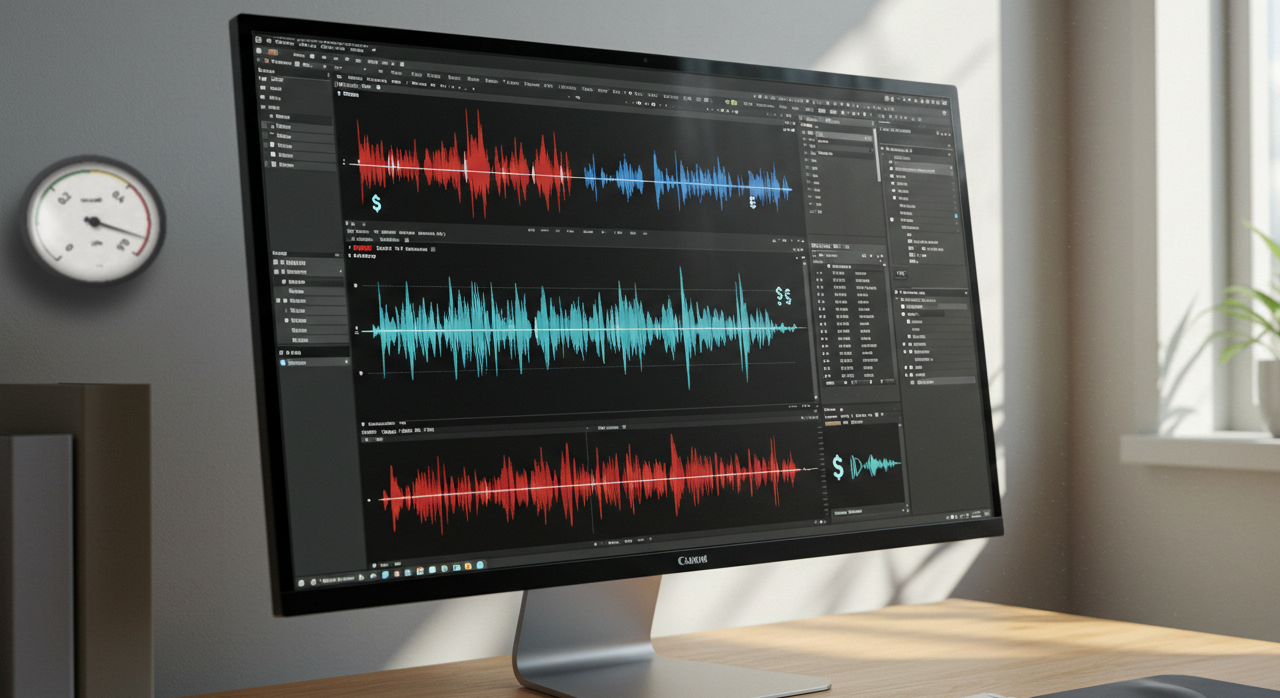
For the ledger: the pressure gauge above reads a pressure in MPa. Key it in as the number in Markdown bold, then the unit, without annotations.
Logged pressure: **0.55** MPa
